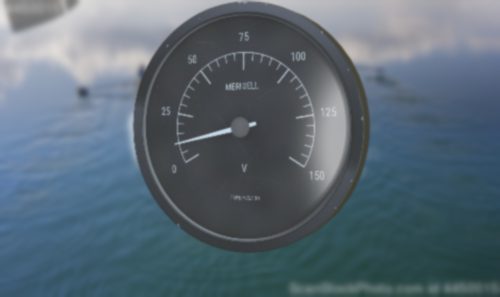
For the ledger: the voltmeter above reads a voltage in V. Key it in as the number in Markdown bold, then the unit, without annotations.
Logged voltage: **10** V
